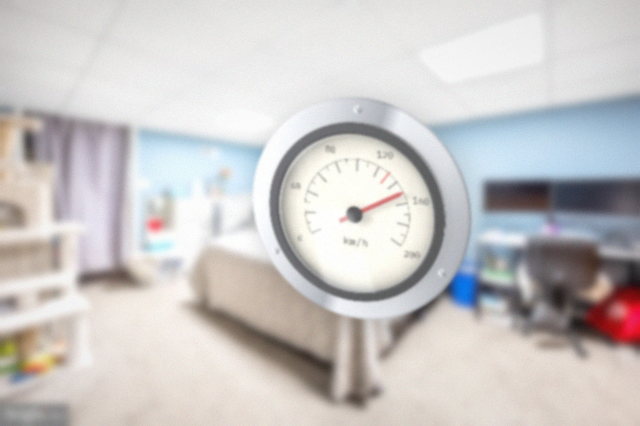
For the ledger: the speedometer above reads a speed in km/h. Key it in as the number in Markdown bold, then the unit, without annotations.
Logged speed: **150** km/h
